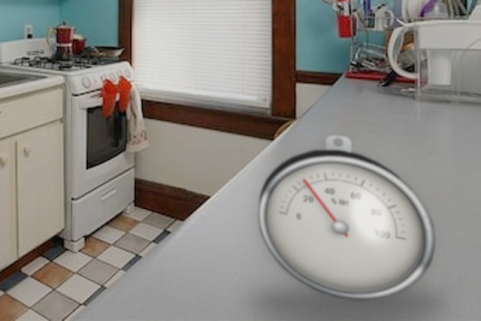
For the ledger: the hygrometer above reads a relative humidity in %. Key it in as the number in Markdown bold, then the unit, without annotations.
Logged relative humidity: **28** %
